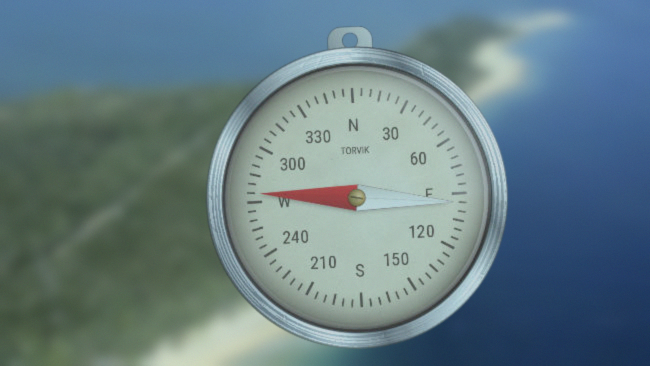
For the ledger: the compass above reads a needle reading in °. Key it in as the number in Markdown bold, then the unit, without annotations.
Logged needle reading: **275** °
